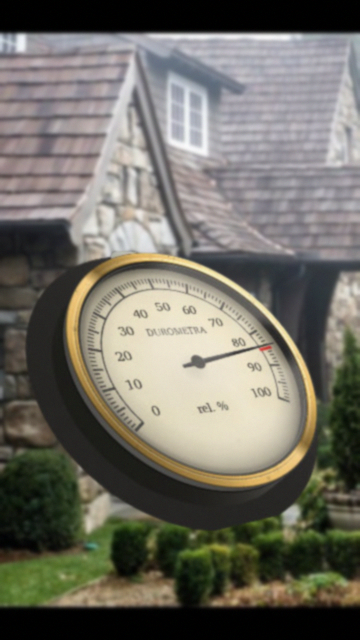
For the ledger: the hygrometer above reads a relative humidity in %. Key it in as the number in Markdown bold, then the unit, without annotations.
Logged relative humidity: **85** %
